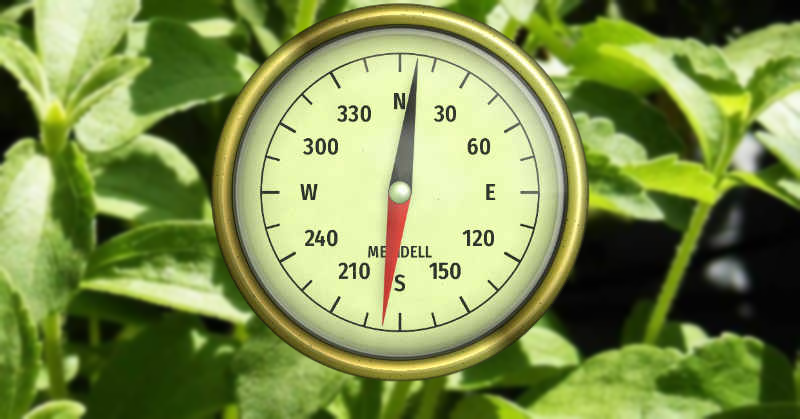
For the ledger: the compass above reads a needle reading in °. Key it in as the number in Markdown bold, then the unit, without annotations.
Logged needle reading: **187.5** °
